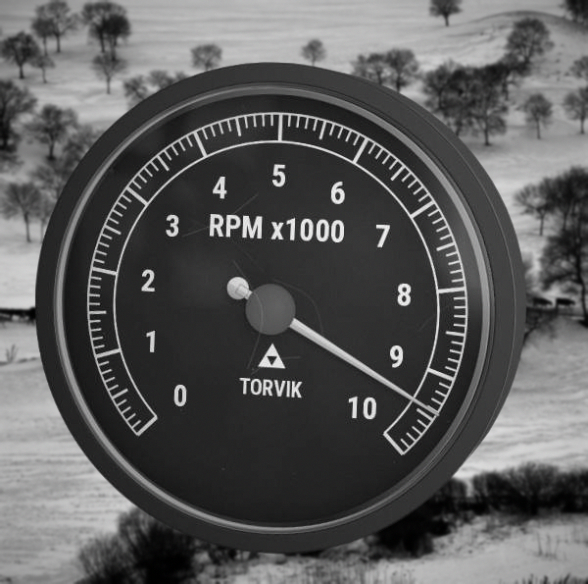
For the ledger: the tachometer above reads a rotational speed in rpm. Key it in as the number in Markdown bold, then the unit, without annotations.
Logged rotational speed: **9400** rpm
